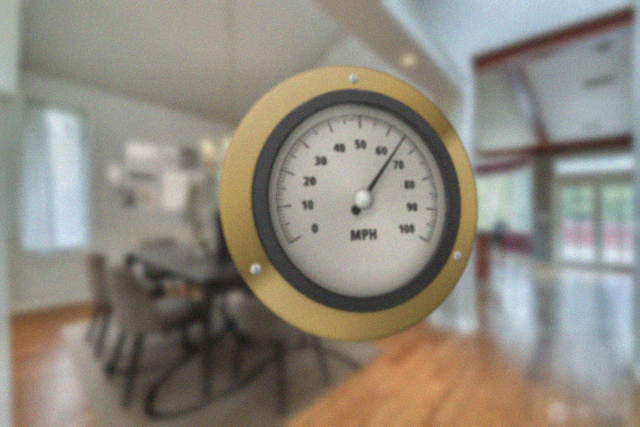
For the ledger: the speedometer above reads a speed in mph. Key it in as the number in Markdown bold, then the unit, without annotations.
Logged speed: **65** mph
